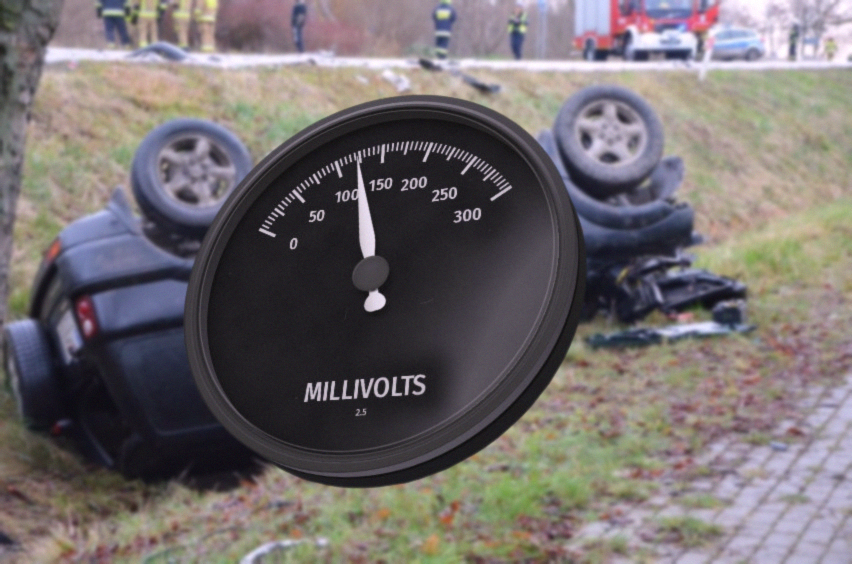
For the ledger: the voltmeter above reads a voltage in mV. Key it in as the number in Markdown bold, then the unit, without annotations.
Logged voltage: **125** mV
